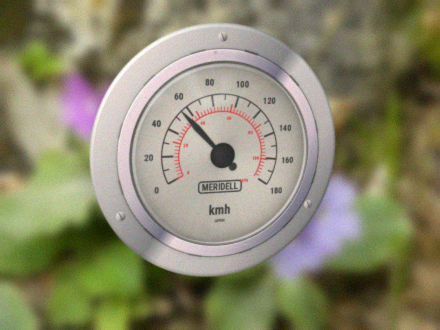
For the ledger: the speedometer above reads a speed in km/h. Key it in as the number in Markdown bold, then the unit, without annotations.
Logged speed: **55** km/h
